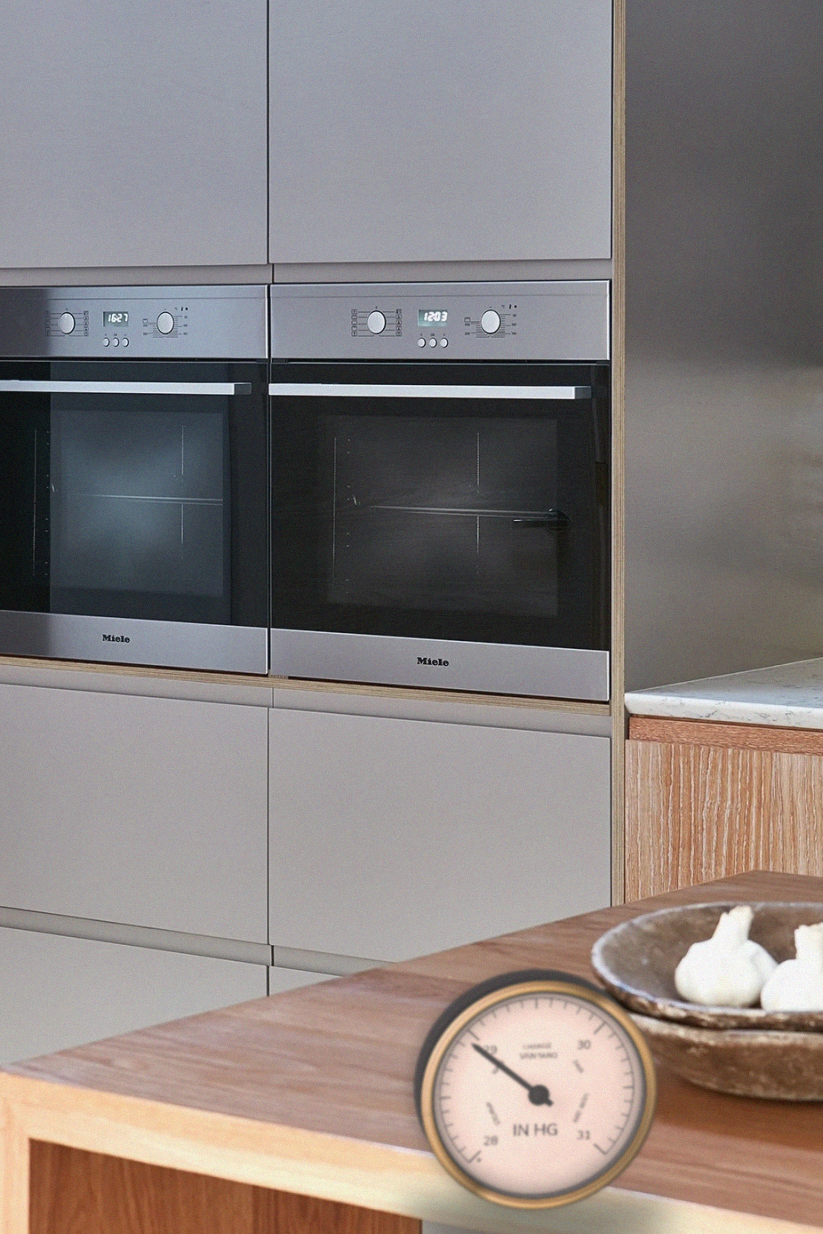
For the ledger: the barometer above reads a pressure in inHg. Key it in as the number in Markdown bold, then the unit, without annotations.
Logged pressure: **28.95** inHg
